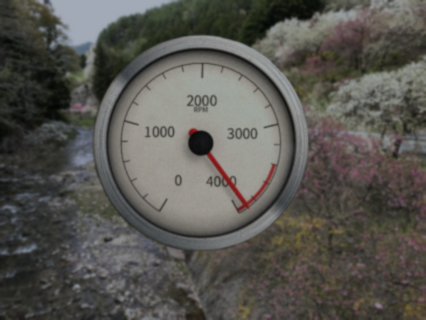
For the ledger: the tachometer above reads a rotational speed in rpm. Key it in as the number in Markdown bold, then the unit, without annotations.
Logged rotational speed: **3900** rpm
